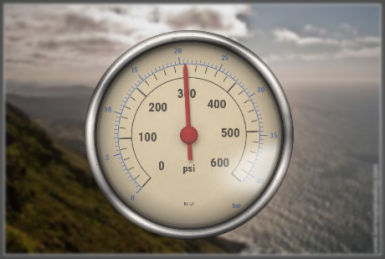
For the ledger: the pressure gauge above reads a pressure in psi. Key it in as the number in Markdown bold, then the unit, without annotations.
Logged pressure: **300** psi
